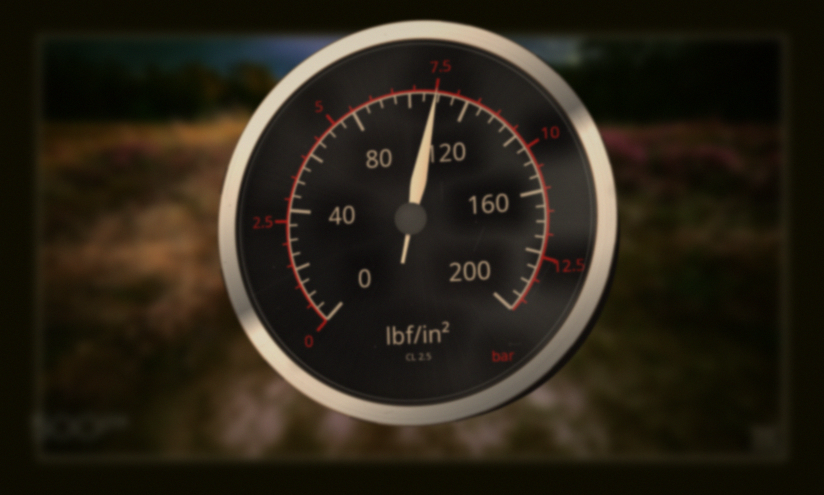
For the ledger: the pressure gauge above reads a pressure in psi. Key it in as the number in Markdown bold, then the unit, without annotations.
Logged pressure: **110** psi
